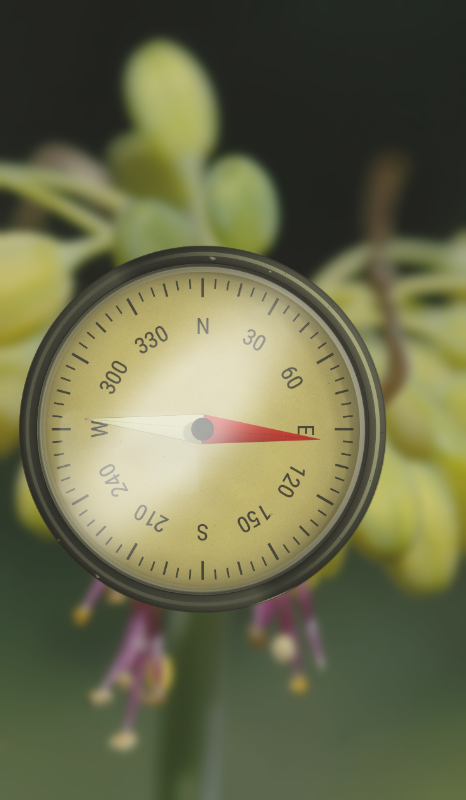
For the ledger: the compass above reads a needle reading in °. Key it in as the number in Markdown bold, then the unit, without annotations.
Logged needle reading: **95** °
